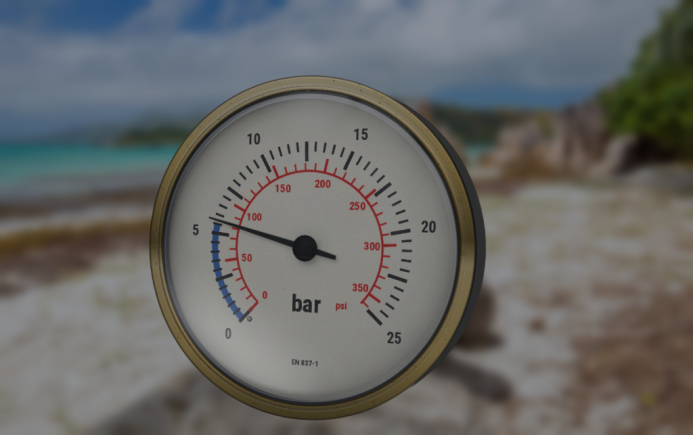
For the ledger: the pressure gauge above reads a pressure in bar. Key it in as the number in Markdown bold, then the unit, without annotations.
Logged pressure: **5.75** bar
